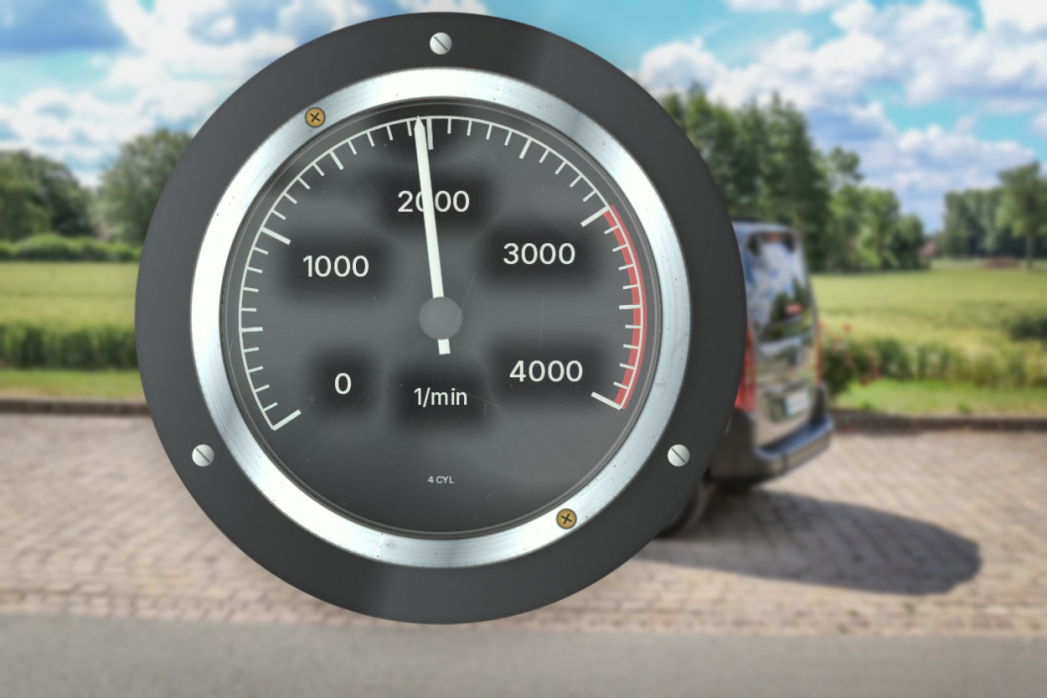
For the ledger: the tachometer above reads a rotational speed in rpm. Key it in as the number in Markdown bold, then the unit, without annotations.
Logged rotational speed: **1950** rpm
